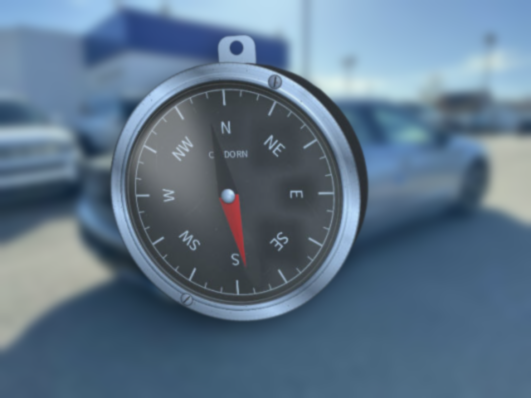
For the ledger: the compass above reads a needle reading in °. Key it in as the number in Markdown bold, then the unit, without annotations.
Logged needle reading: **170** °
